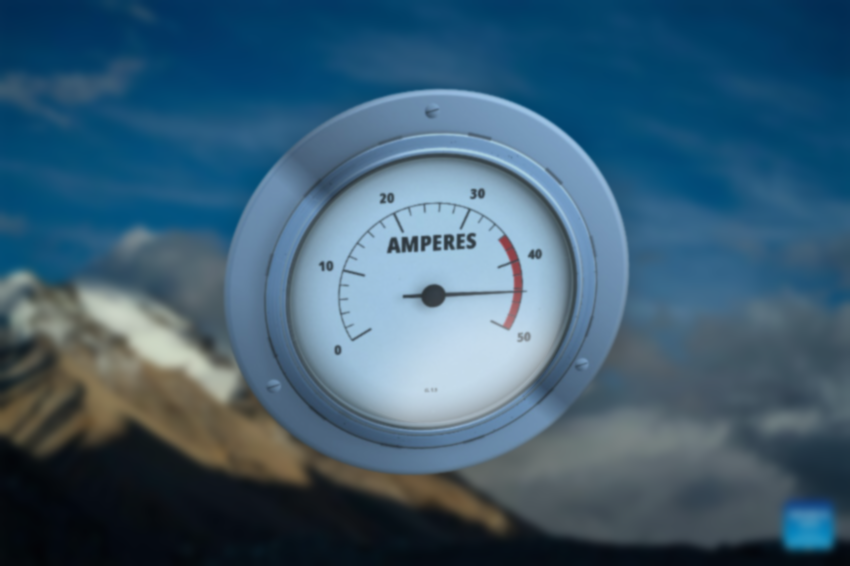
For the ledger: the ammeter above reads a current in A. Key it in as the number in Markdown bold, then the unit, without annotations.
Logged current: **44** A
